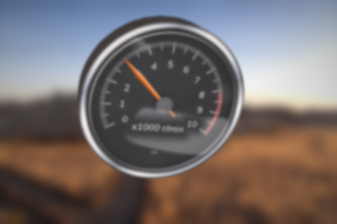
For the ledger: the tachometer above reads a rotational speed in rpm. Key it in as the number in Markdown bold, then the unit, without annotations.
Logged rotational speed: **3000** rpm
